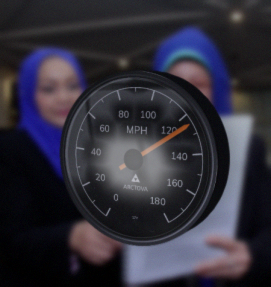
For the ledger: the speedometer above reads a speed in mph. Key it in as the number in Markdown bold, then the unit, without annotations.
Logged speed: **125** mph
